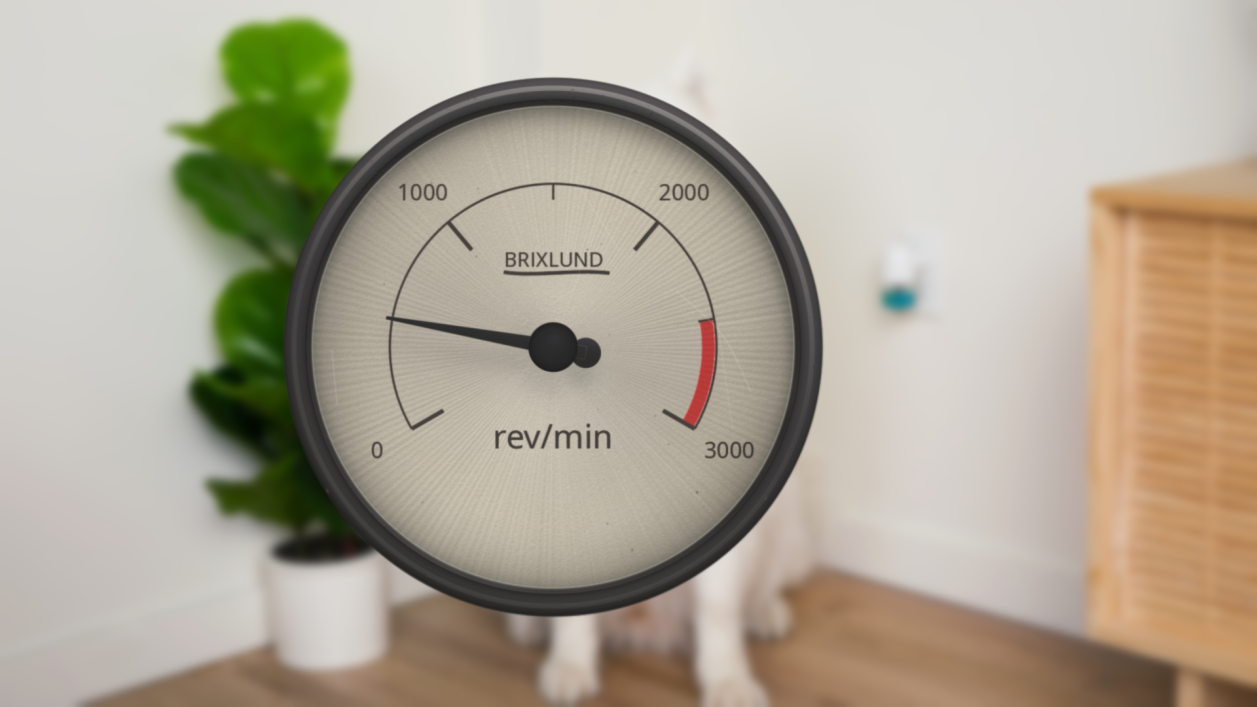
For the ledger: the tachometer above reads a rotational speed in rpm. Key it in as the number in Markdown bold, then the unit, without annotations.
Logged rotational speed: **500** rpm
